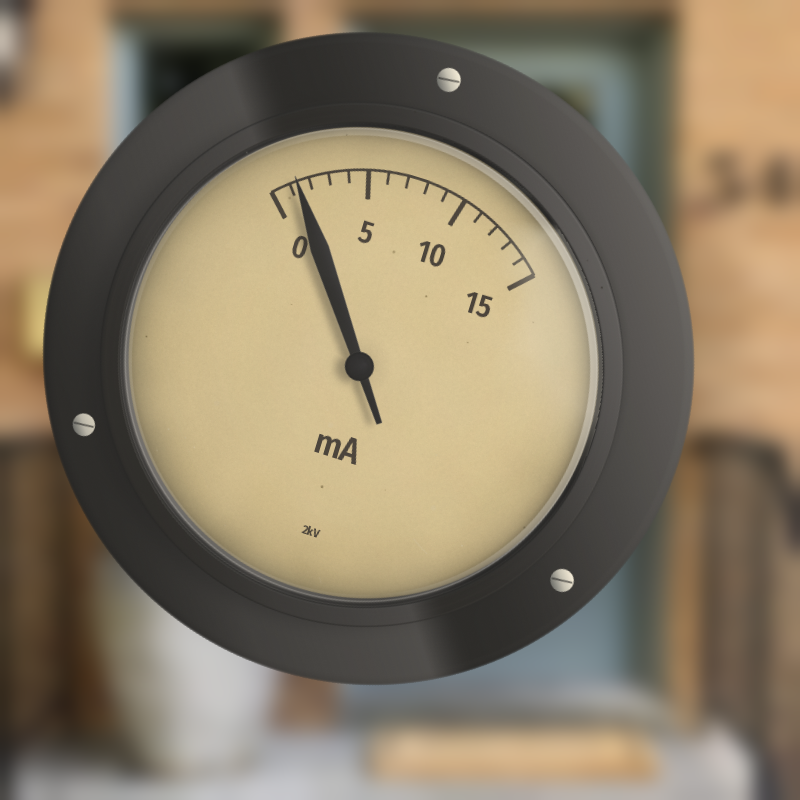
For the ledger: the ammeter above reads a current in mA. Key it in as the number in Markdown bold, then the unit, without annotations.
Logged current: **1.5** mA
